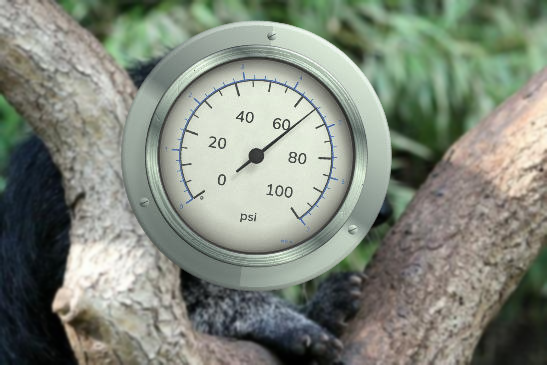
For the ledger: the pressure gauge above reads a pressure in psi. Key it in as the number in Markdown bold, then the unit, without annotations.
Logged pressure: **65** psi
